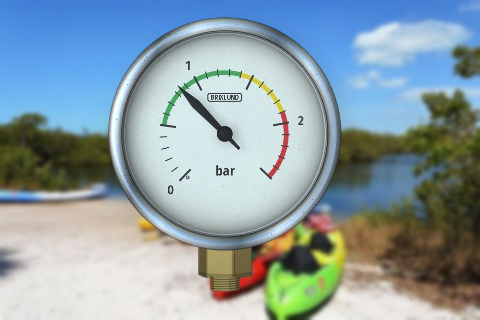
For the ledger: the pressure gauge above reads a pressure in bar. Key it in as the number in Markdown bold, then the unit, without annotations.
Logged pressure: **0.85** bar
